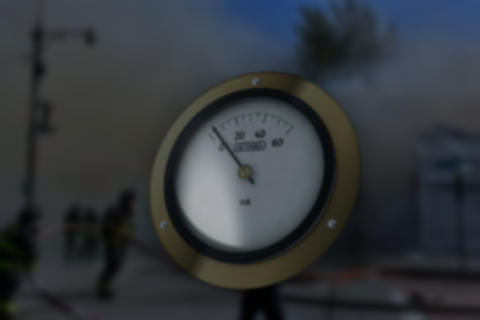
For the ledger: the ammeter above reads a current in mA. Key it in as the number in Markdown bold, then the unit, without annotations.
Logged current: **5** mA
